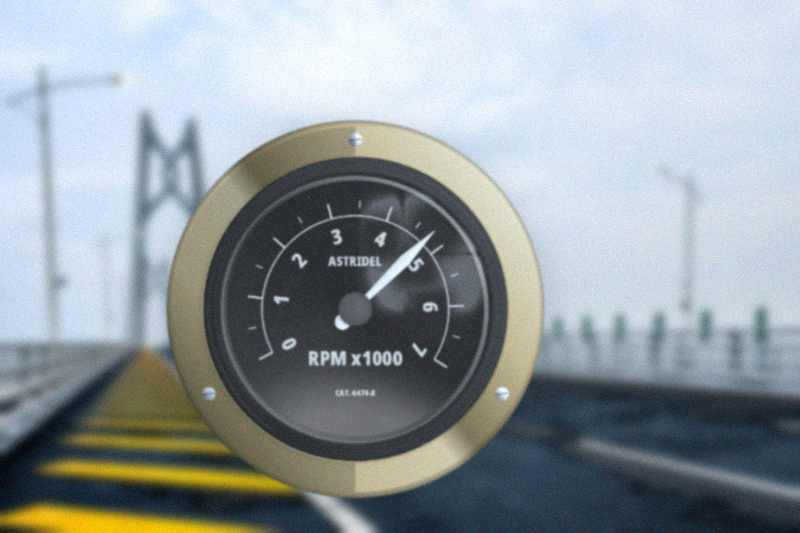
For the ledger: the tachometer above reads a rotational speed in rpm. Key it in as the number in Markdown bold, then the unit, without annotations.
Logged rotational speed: **4750** rpm
